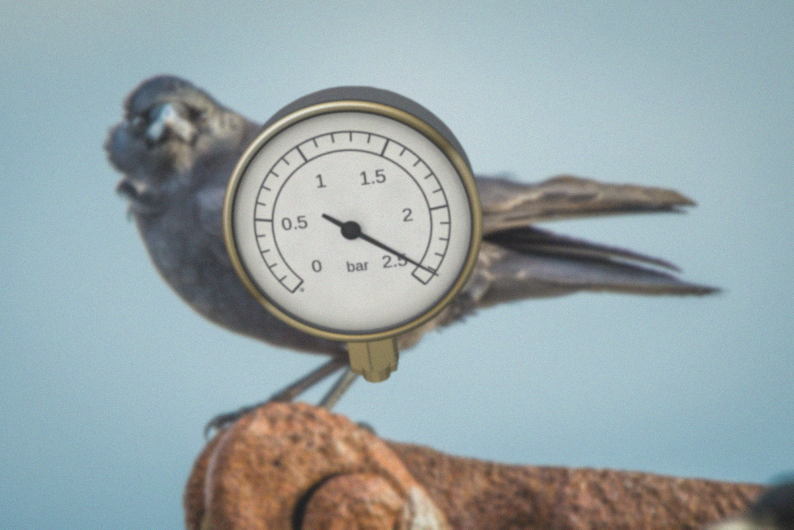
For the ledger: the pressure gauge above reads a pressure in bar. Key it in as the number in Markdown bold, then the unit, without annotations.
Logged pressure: **2.4** bar
